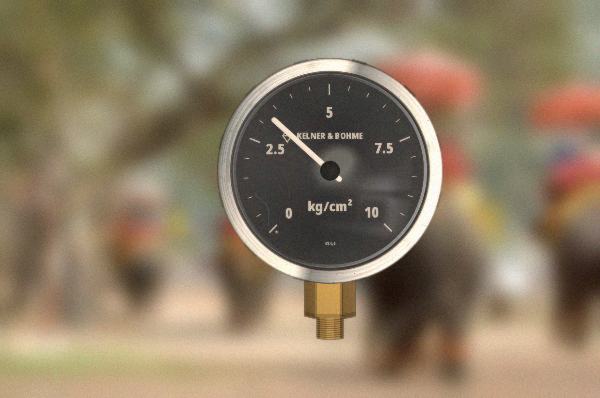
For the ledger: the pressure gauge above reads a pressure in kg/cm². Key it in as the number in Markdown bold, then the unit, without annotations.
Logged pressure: **3.25** kg/cm²
